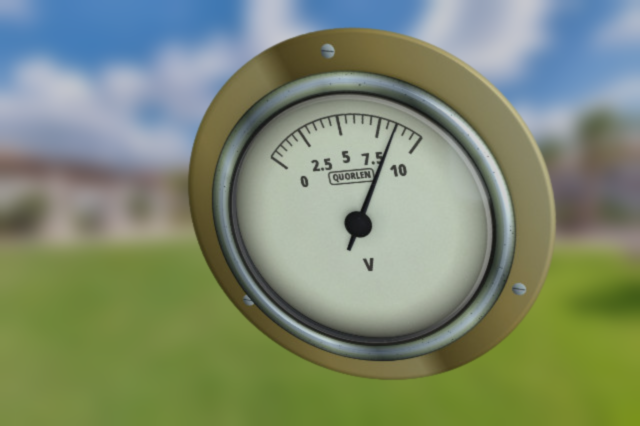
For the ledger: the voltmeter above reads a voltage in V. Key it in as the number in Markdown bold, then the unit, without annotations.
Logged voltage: **8.5** V
